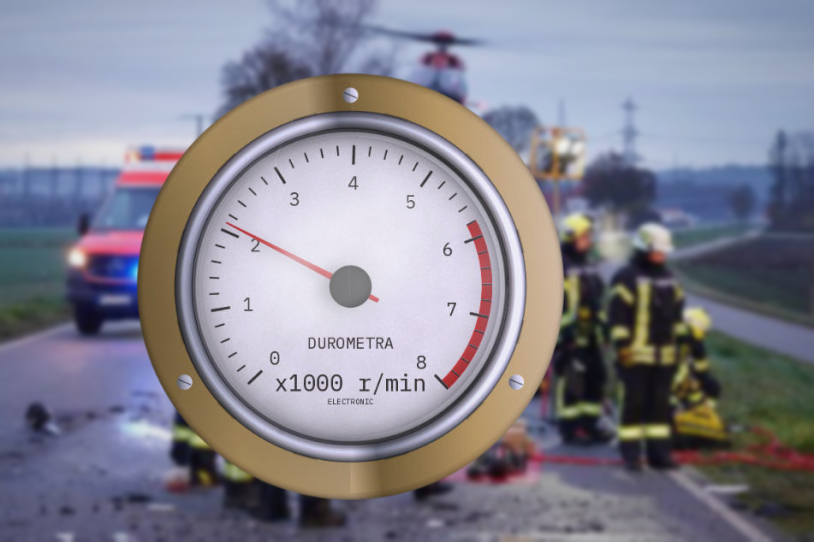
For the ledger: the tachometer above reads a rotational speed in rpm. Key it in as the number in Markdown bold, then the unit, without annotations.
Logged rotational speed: **2100** rpm
